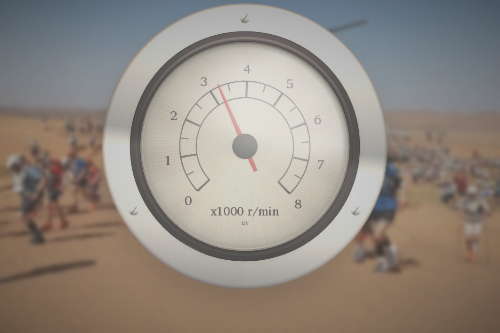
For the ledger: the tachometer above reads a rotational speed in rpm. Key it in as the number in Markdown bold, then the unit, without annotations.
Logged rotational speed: **3250** rpm
